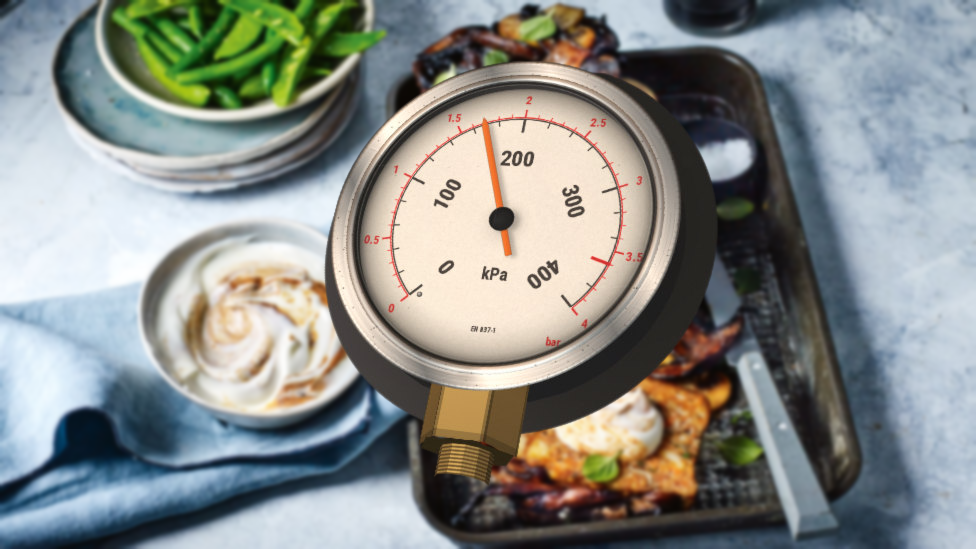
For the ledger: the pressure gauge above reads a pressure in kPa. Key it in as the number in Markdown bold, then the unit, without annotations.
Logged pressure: **170** kPa
